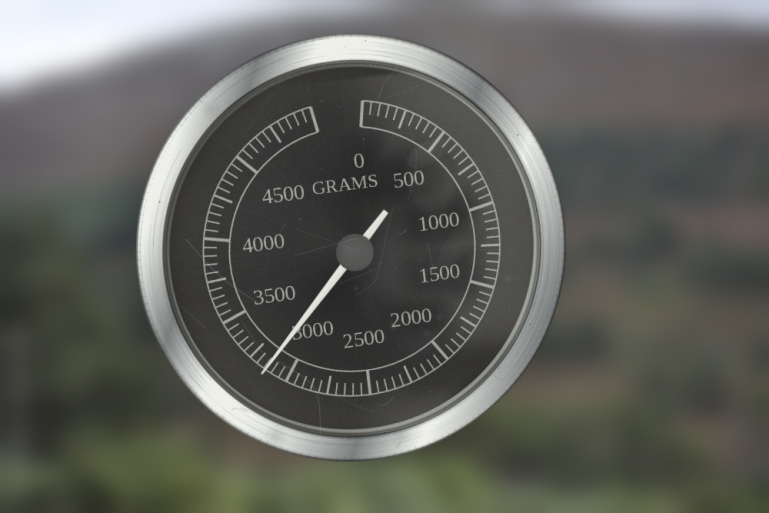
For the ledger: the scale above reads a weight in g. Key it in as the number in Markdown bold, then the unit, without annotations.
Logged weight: **3150** g
